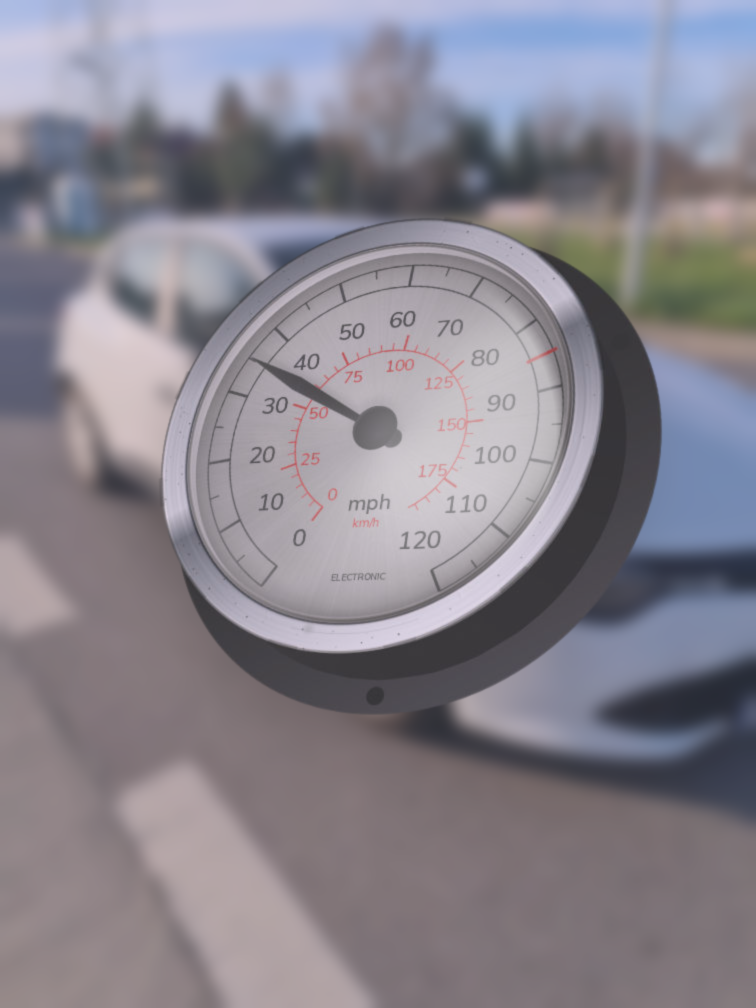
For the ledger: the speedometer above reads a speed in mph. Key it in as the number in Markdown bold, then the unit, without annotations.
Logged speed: **35** mph
